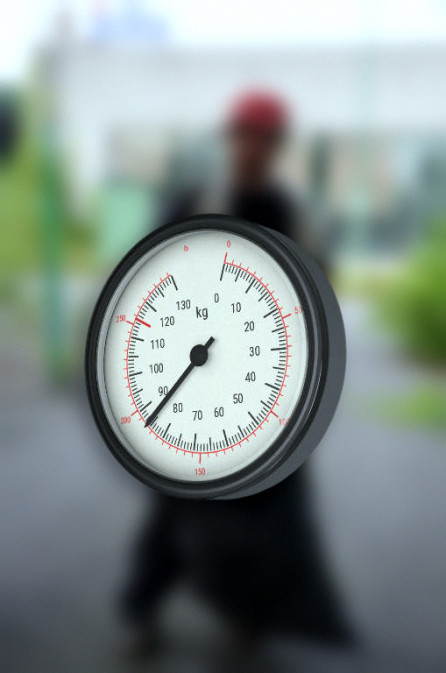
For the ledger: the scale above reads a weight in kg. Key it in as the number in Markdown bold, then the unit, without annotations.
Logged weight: **85** kg
